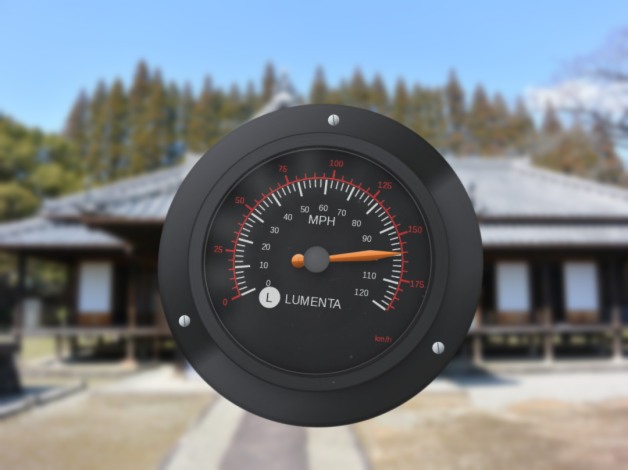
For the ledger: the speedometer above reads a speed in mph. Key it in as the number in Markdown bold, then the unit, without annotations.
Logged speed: **100** mph
